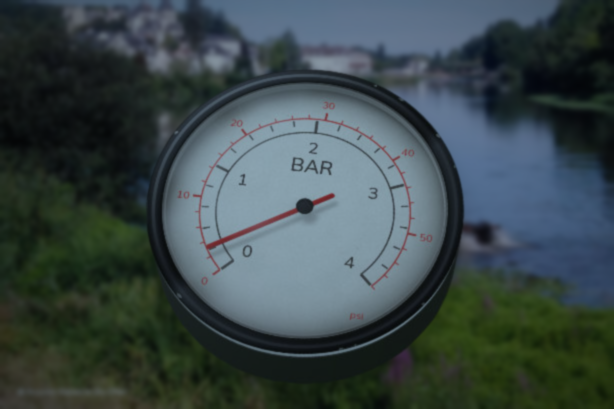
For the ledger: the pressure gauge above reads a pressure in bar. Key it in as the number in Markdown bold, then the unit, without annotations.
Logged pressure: **0.2** bar
